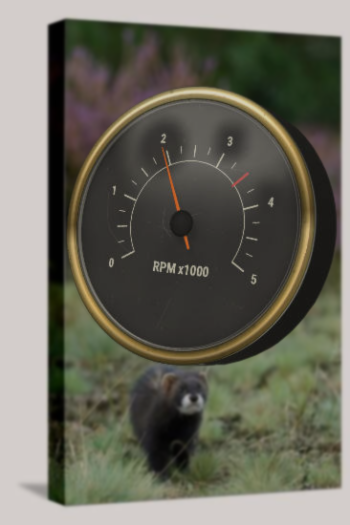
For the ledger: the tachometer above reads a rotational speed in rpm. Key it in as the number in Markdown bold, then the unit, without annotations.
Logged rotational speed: **2000** rpm
